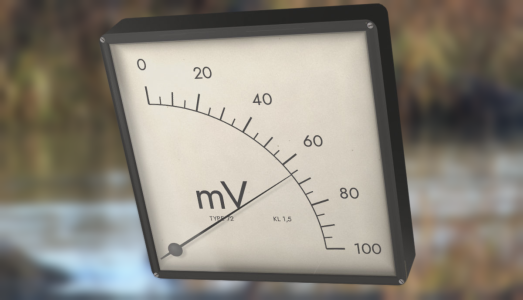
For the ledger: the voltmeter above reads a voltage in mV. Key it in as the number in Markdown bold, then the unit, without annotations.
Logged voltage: **65** mV
